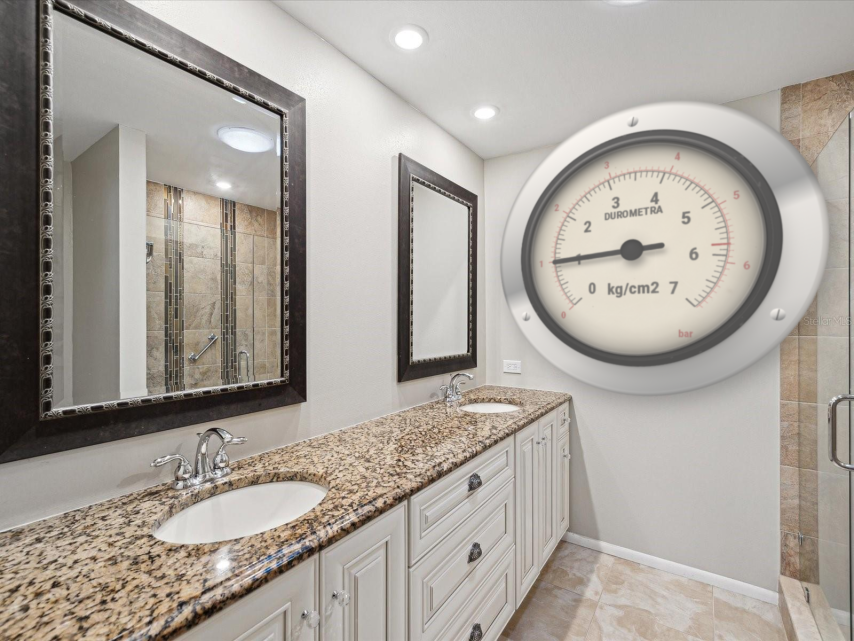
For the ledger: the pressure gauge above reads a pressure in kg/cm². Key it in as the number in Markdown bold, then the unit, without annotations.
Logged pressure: **1** kg/cm²
